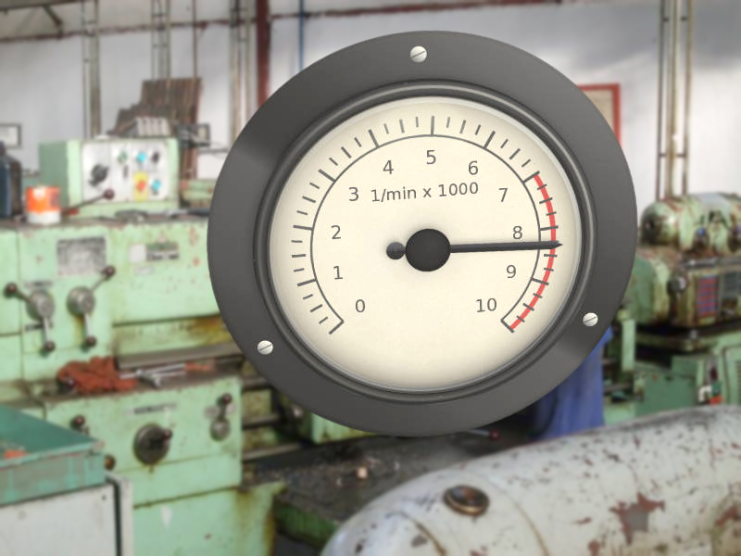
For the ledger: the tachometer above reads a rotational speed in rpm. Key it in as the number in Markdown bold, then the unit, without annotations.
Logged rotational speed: **8250** rpm
